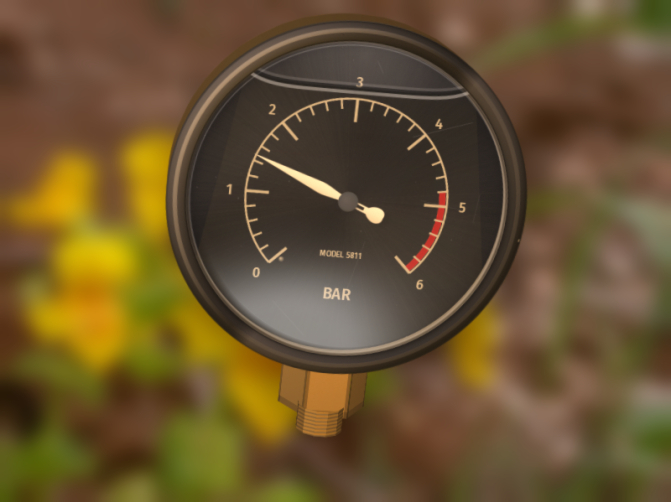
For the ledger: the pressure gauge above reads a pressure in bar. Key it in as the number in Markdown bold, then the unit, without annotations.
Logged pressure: **1.5** bar
